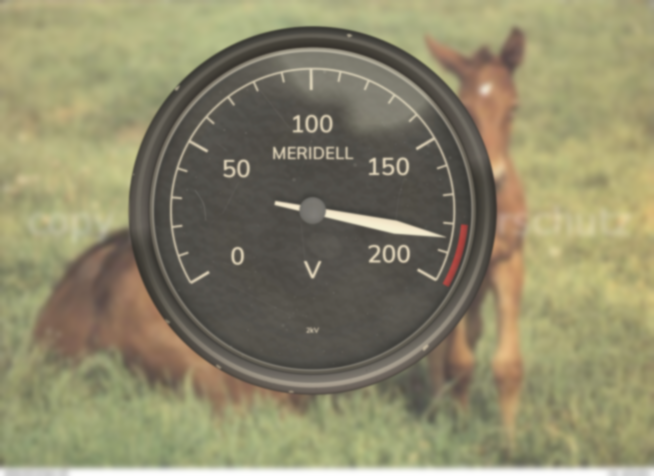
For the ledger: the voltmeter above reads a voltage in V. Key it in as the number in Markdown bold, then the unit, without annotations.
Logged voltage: **185** V
